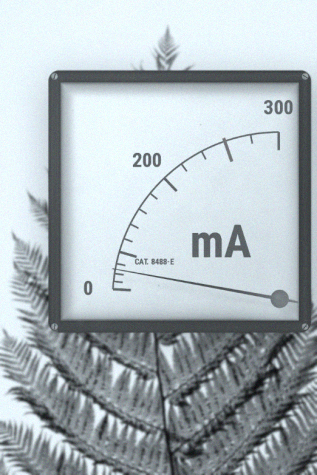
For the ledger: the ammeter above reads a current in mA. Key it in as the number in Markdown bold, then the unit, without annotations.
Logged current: **70** mA
